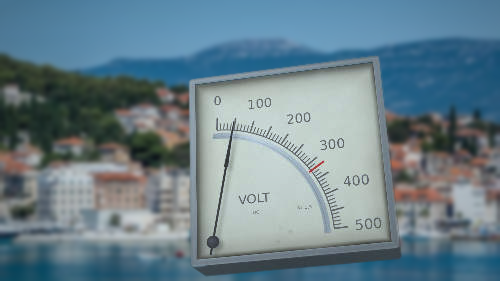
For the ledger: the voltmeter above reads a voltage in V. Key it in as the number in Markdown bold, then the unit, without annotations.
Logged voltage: **50** V
